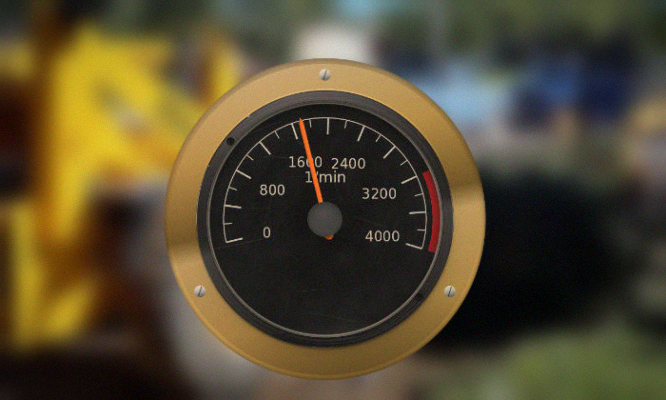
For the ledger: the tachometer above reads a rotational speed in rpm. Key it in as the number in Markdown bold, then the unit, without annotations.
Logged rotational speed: **1700** rpm
